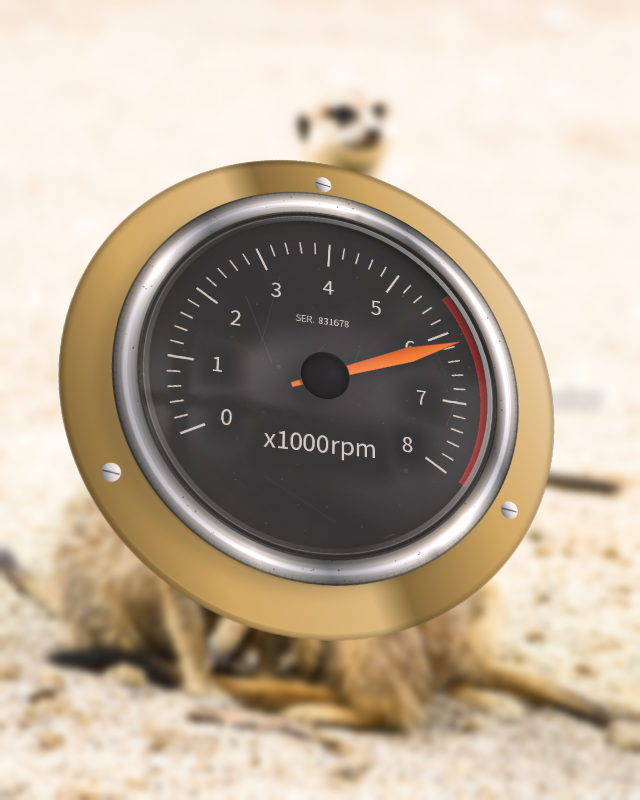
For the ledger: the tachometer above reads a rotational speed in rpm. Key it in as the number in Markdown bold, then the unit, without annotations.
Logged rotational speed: **6200** rpm
